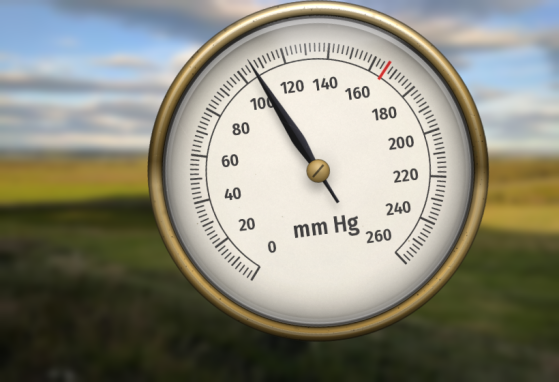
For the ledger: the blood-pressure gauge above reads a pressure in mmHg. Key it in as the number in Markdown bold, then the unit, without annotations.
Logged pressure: **106** mmHg
